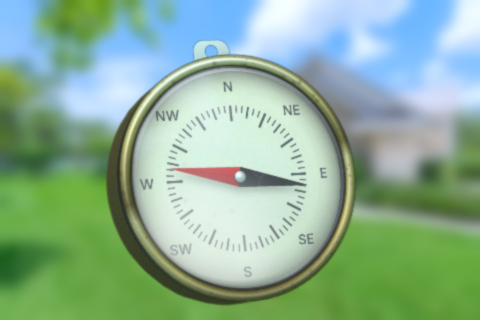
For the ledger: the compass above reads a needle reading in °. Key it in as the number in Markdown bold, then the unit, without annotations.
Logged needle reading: **280** °
